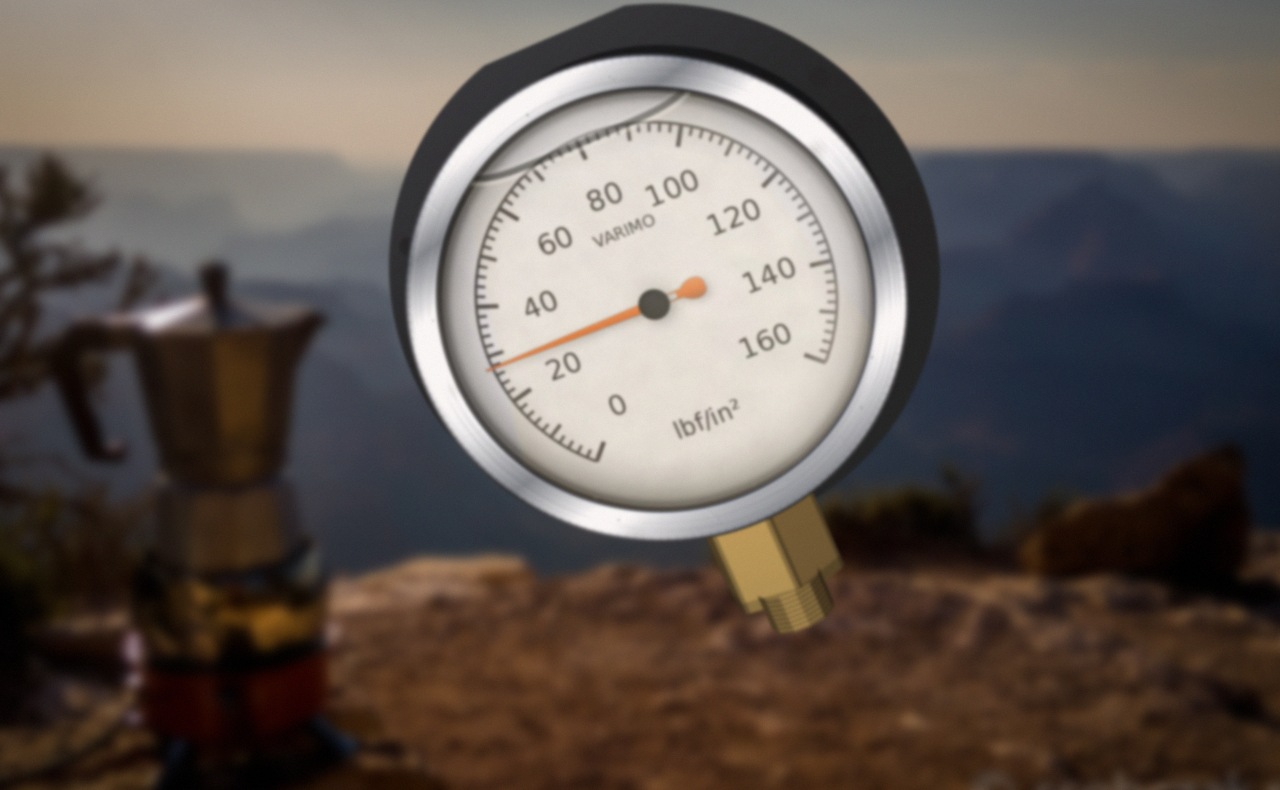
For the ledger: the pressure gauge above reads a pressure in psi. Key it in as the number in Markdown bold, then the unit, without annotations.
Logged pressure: **28** psi
